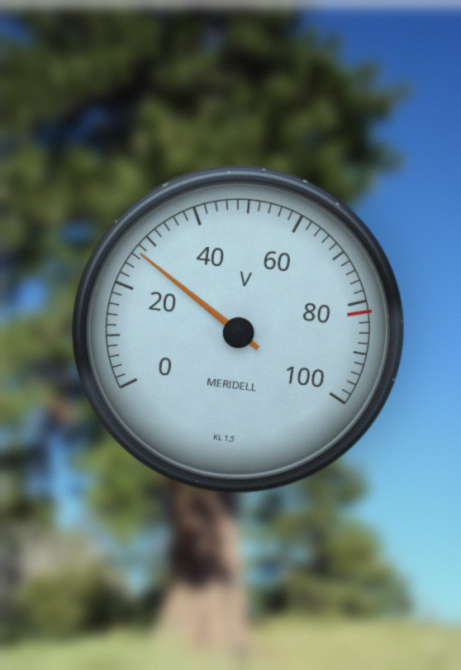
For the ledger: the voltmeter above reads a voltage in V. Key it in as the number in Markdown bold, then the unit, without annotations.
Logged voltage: **27** V
